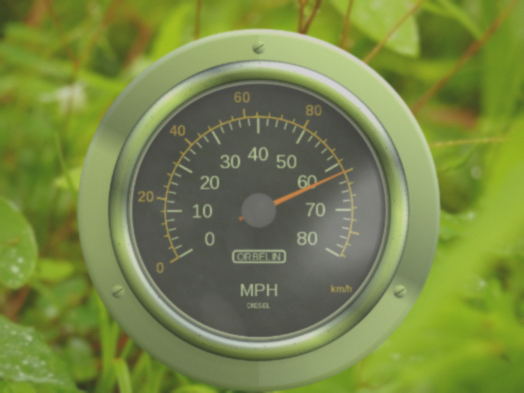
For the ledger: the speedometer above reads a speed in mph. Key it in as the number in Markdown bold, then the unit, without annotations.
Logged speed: **62** mph
